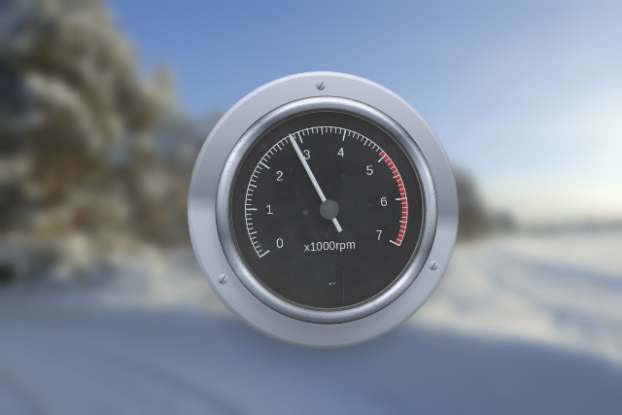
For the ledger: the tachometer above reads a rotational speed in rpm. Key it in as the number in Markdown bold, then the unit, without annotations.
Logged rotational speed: **2800** rpm
